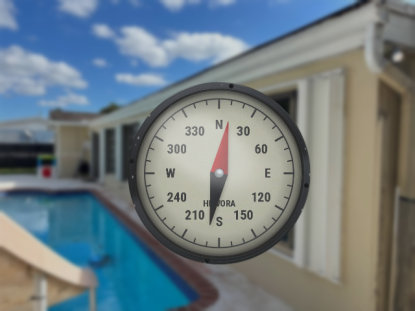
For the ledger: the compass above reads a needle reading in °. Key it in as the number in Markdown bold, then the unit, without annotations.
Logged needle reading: **10** °
